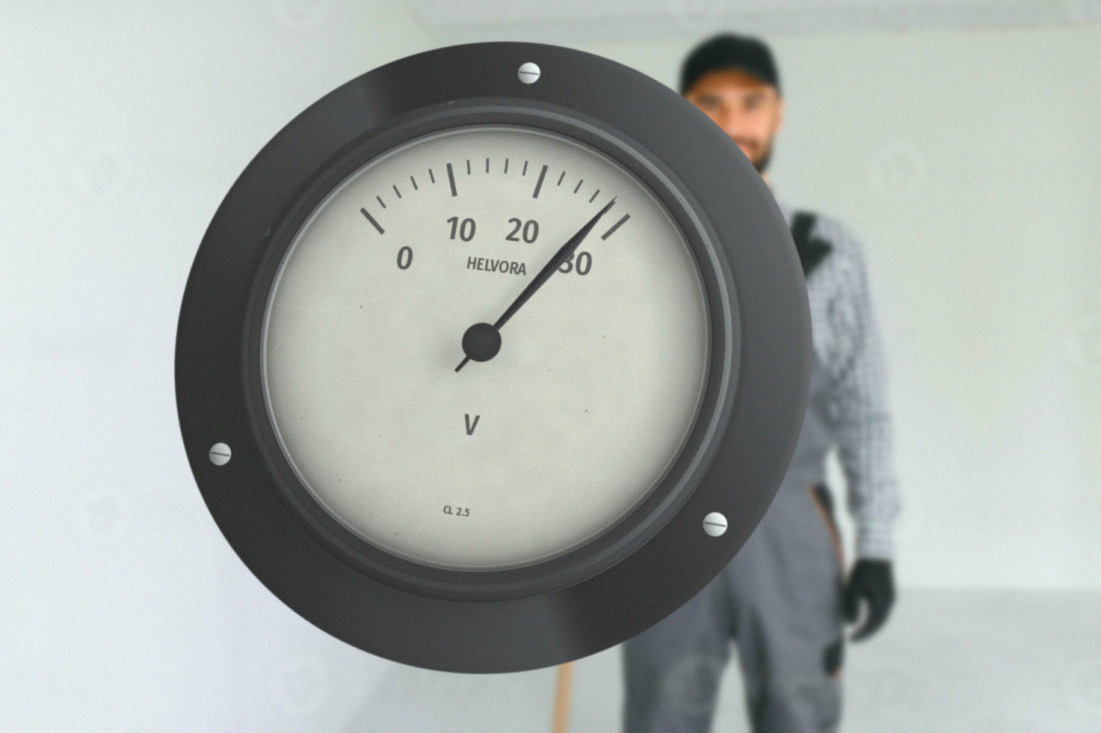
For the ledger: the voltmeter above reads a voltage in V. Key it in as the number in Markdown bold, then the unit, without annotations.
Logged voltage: **28** V
